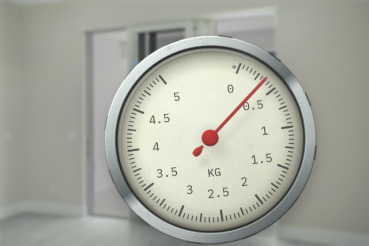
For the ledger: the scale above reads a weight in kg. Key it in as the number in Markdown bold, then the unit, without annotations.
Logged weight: **0.35** kg
